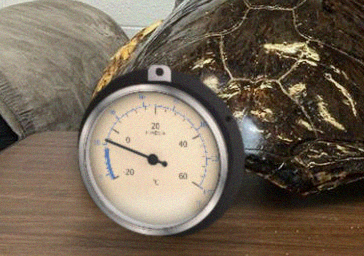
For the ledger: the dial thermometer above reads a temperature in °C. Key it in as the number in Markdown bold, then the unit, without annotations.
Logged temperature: **-4** °C
